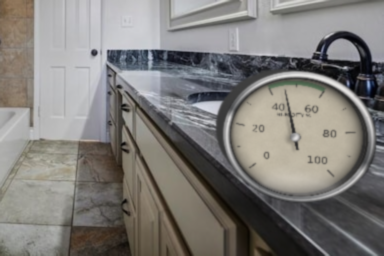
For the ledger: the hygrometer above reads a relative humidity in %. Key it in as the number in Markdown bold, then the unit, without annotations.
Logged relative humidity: **45** %
